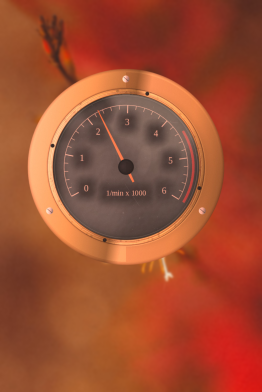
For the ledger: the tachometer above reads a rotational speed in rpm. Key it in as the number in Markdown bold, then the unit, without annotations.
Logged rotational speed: **2300** rpm
